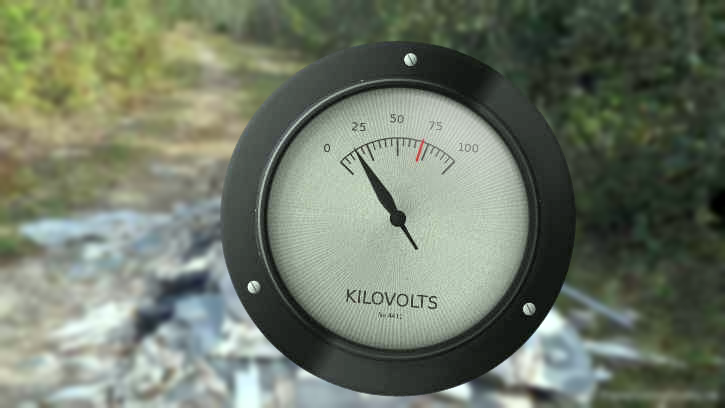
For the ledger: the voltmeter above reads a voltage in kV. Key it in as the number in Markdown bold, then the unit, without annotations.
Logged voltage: **15** kV
